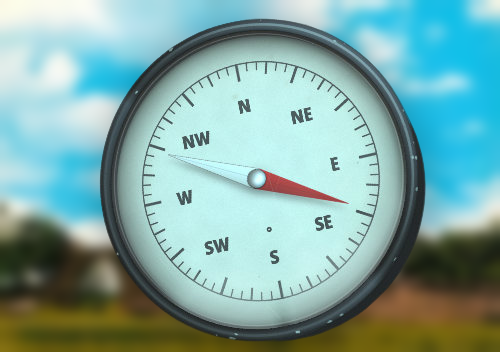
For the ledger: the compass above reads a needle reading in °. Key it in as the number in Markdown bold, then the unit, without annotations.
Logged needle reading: **117.5** °
